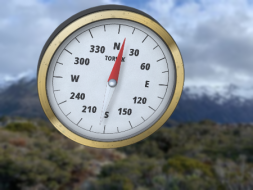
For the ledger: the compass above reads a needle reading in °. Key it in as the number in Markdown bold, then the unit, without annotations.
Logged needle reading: **7.5** °
